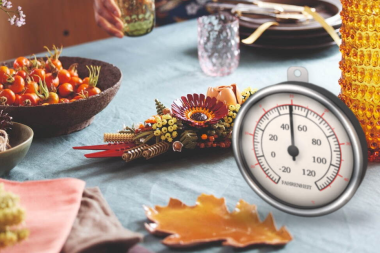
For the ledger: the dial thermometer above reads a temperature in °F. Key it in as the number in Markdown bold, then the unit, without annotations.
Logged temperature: **50** °F
